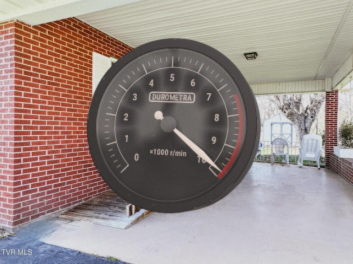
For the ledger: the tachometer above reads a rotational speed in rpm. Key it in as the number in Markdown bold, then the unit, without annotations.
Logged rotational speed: **9800** rpm
